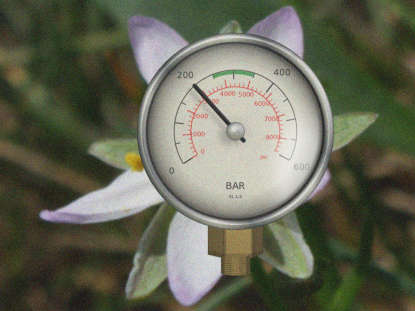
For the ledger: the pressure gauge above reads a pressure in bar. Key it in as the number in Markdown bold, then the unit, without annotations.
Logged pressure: **200** bar
